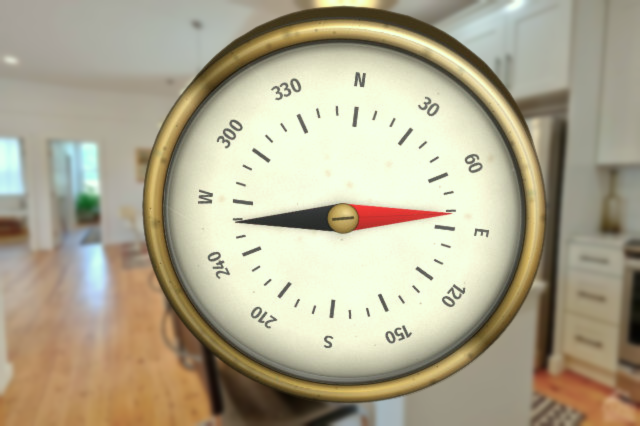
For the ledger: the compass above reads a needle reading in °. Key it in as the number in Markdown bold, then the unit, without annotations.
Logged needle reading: **80** °
